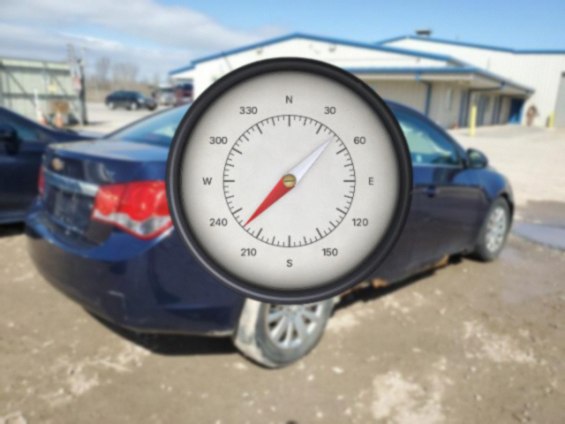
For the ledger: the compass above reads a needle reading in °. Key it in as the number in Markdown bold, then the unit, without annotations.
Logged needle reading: **225** °
